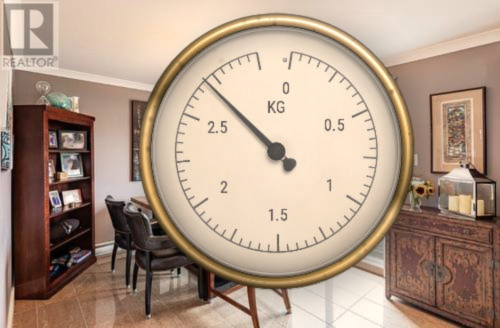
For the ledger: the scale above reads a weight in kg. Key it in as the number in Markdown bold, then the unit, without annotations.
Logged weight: **2.7** kg
